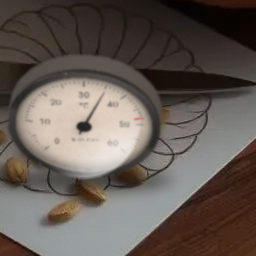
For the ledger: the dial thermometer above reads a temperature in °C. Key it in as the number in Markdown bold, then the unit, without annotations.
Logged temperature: **35** °C
